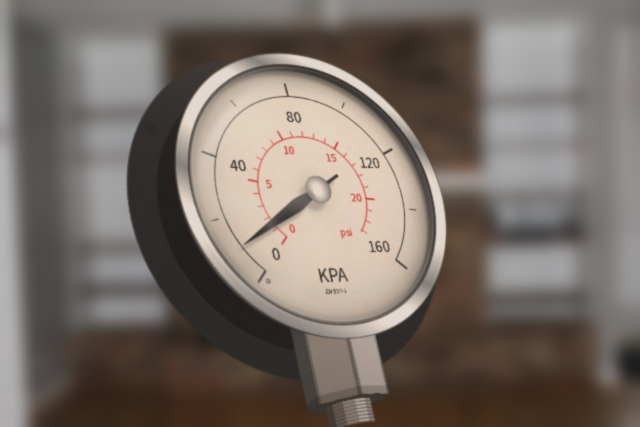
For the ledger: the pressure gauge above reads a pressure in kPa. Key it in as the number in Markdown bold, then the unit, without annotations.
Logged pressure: **10** kPa
